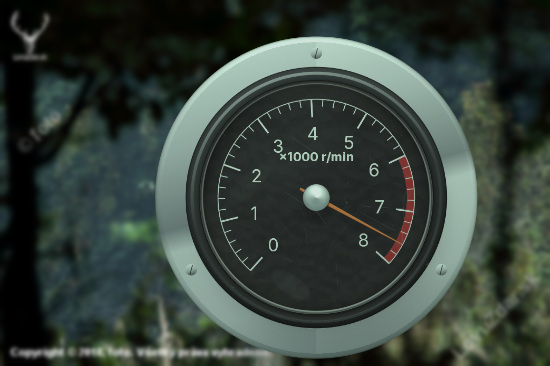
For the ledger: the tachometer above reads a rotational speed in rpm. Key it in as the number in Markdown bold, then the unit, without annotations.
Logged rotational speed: **7600** rpm
